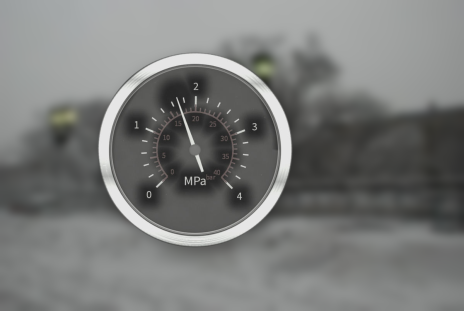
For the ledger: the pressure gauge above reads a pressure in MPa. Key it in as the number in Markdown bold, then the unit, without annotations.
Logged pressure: **1.7** MPa
